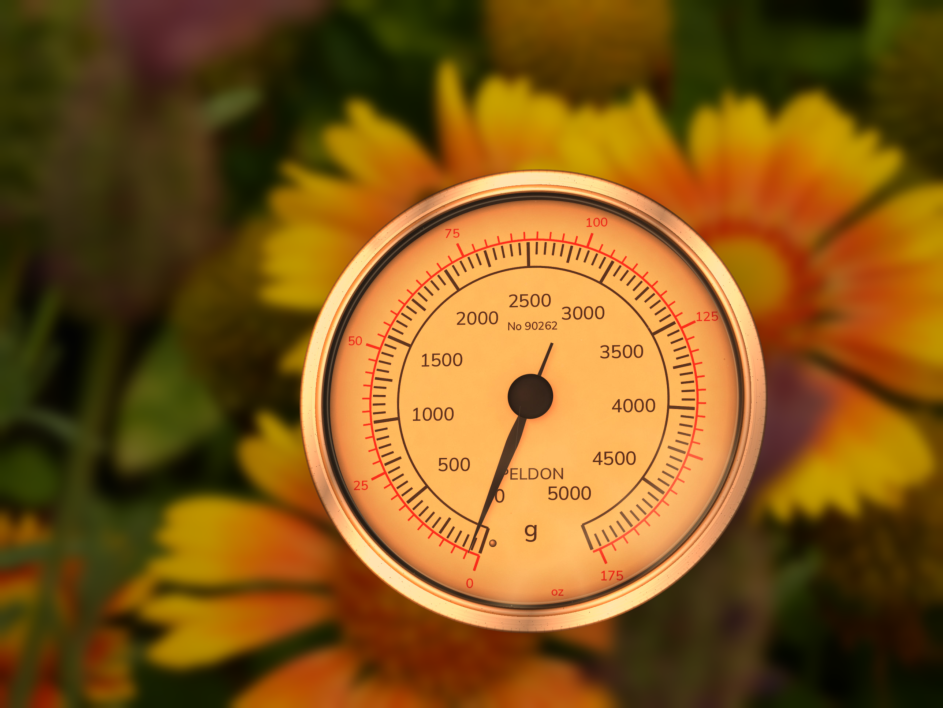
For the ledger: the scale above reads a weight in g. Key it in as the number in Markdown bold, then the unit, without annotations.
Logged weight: **50** g
